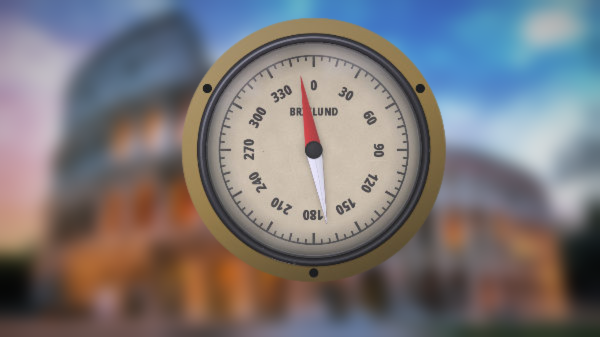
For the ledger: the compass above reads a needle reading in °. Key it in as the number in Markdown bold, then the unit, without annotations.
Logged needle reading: **350** °
